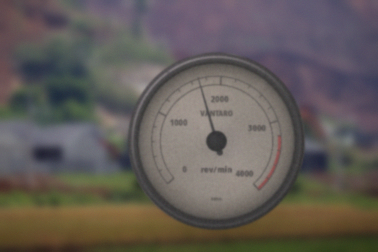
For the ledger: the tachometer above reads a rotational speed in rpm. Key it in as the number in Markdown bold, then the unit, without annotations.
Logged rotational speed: **1700** rpm
